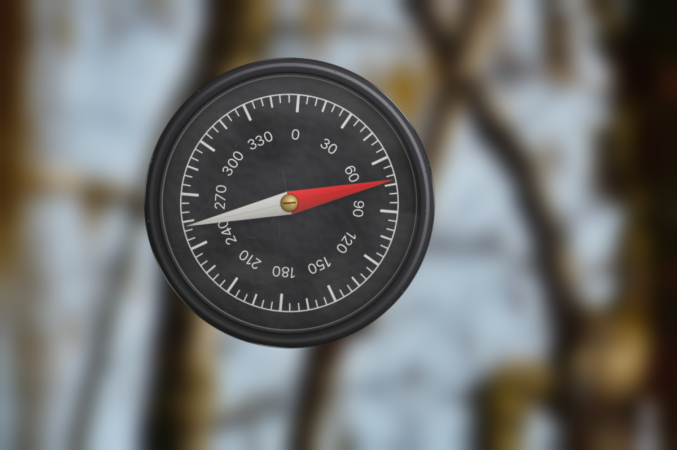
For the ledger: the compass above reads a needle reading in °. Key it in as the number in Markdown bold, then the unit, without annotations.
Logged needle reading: **72.5** °
